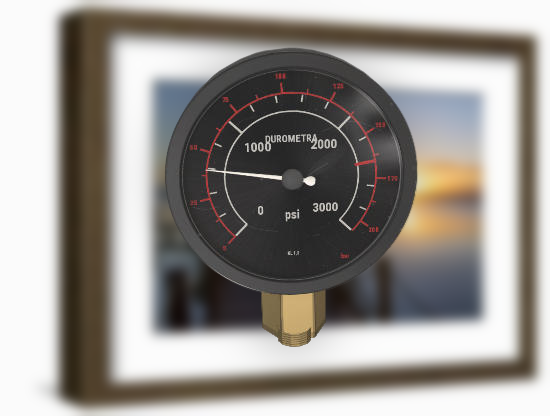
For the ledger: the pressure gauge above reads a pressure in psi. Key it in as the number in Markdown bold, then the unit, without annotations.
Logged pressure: **600** psi
